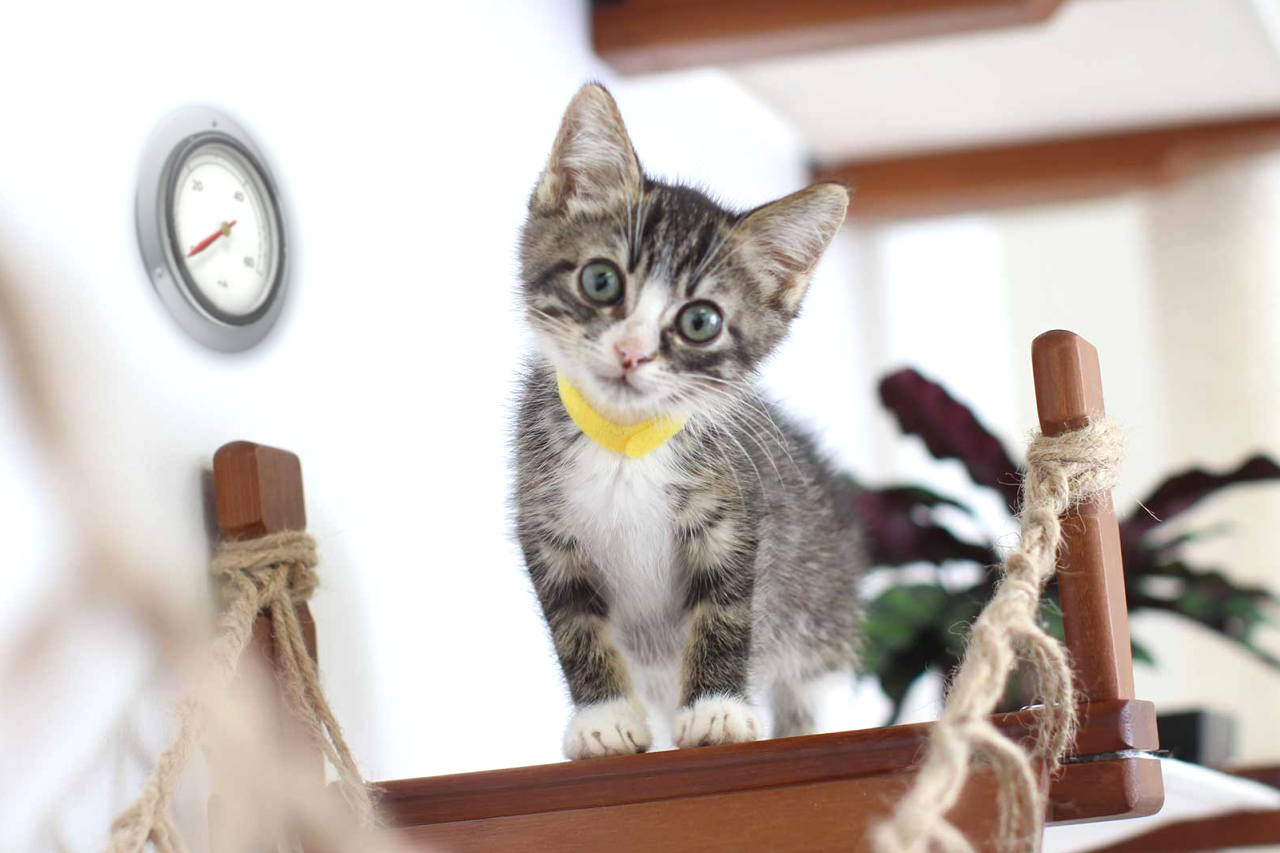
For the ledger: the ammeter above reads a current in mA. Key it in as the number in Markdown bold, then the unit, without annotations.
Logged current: **0** mA
